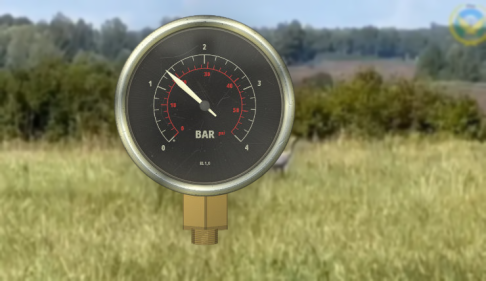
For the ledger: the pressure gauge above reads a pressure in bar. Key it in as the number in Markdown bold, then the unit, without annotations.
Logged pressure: **1.3** bar
